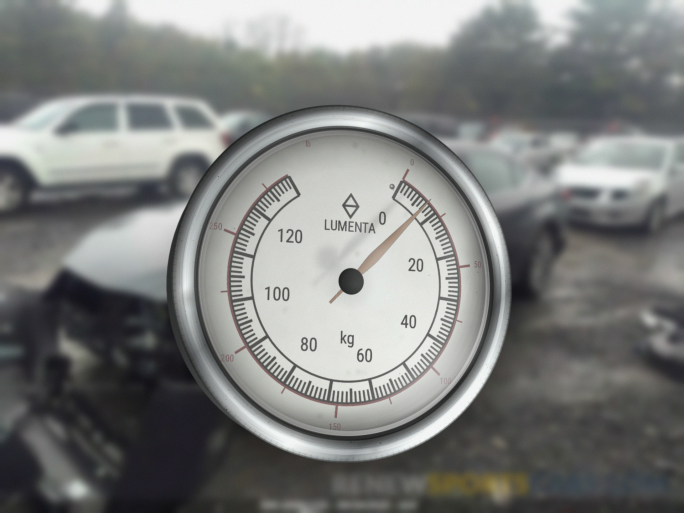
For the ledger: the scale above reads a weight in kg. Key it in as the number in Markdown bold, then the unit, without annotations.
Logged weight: **7** kg
